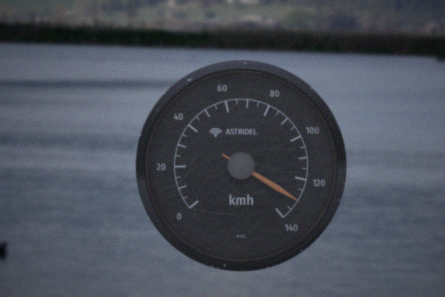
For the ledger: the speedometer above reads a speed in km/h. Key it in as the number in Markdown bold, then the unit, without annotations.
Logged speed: **130** km/h
